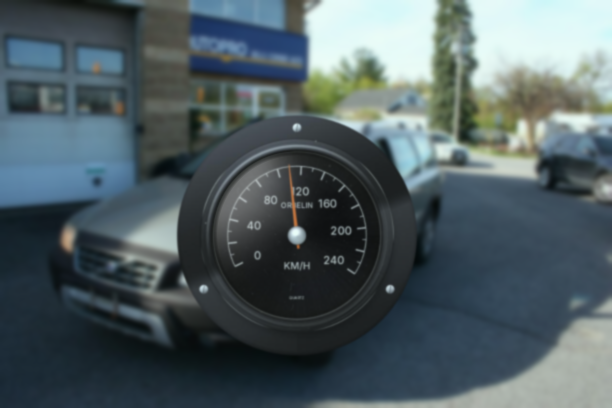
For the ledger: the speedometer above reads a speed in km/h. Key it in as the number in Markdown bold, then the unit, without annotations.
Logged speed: **110** km/h
